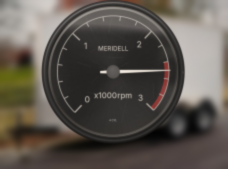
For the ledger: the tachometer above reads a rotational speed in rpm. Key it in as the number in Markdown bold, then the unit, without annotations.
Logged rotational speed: **2500** rpm
